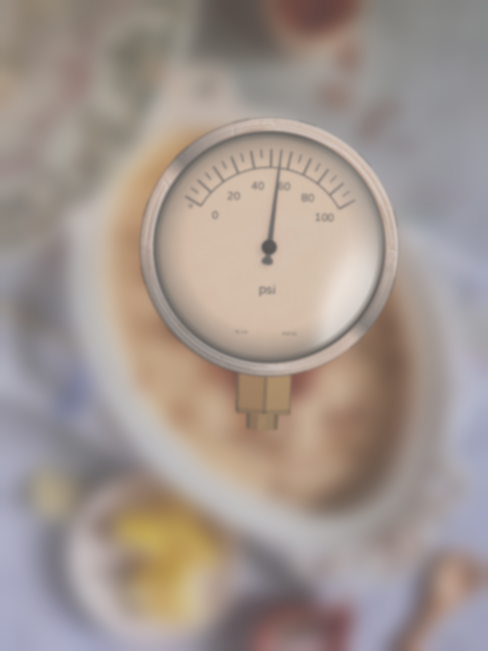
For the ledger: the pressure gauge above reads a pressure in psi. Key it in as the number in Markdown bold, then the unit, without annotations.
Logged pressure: **55** psi
